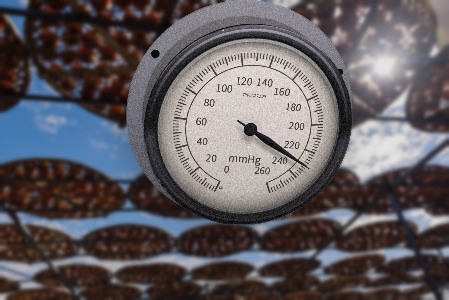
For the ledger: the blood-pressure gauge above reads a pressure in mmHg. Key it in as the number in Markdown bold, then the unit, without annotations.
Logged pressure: **230** mmHg
